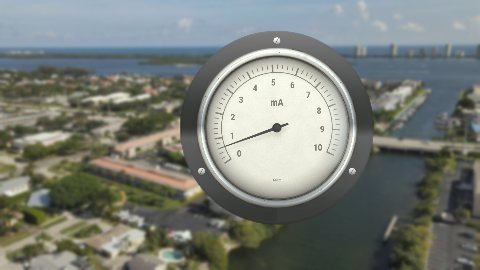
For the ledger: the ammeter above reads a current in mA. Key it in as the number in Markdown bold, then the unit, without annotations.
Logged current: **0.6** mA
